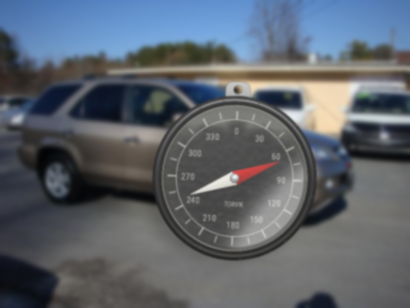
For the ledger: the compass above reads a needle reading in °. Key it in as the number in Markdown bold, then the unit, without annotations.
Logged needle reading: **67.5** °
